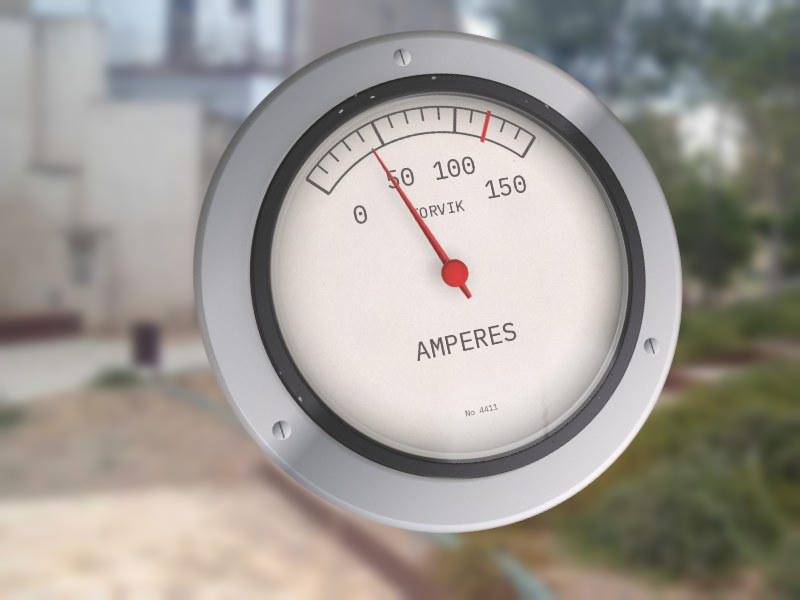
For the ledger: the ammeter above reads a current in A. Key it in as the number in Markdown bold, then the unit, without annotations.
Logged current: **40** A
